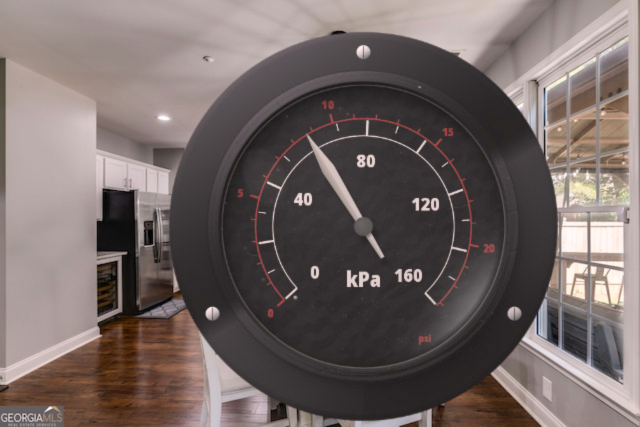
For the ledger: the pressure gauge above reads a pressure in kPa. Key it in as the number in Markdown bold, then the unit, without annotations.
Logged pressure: **60** kPa
